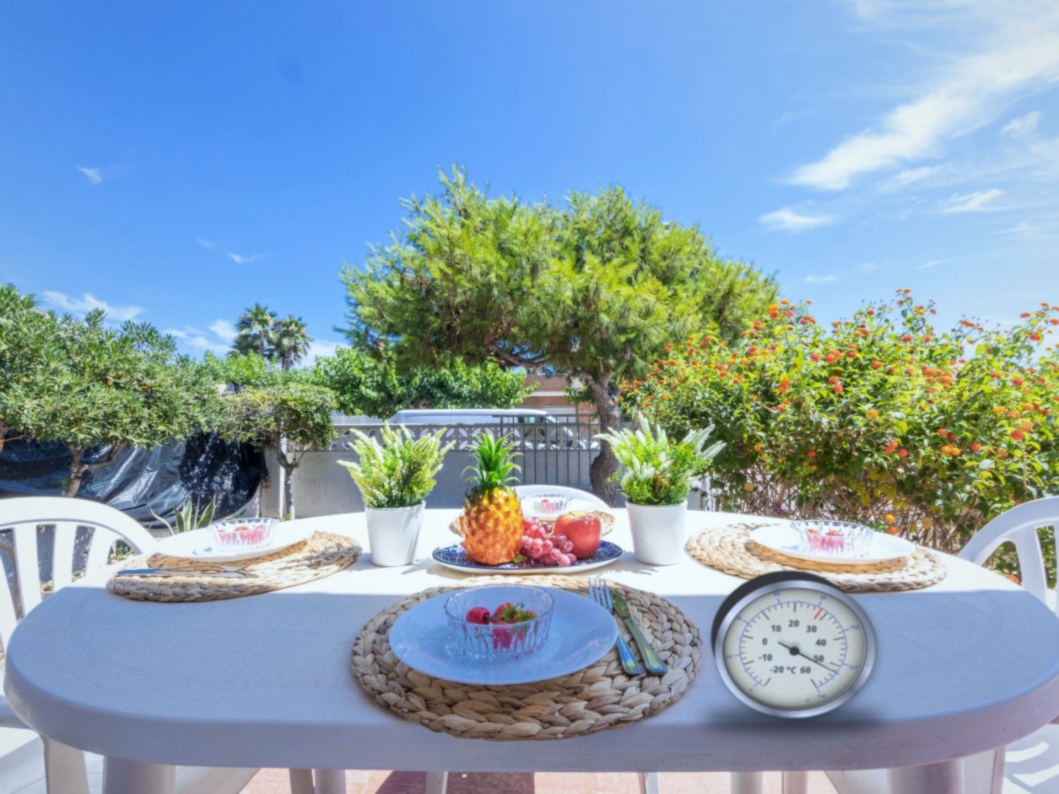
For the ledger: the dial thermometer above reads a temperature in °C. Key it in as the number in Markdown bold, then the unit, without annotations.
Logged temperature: **52** °C
